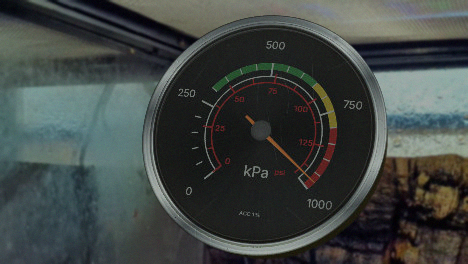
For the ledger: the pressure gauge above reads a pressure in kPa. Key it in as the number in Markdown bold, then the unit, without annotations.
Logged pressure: **975** kPa
